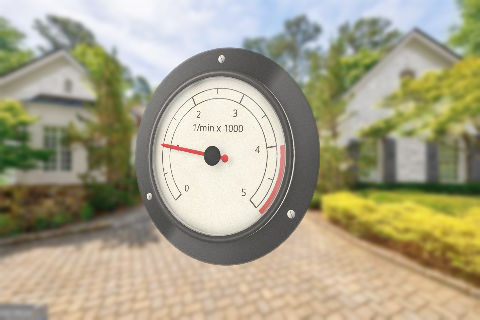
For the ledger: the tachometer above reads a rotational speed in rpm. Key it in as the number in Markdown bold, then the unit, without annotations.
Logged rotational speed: **1000** rpm
